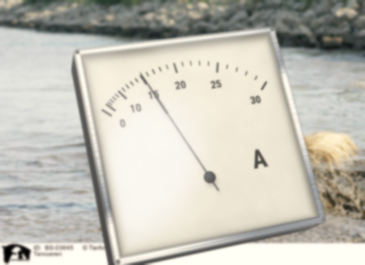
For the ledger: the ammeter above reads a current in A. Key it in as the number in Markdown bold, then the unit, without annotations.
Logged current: **15** A
